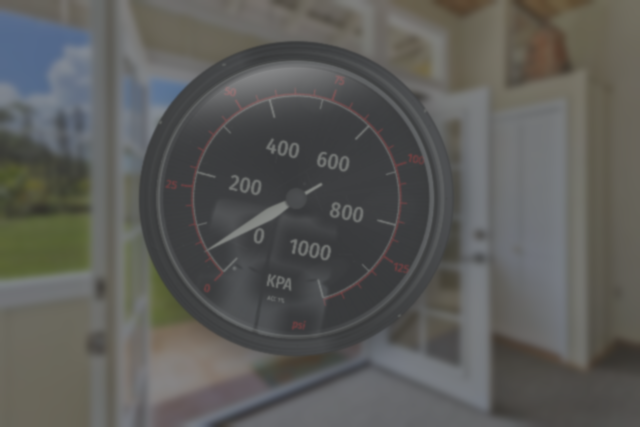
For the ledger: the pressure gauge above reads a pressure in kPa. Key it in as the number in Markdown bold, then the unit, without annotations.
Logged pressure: **50** kPa
